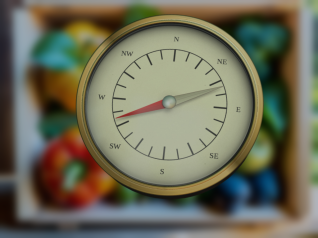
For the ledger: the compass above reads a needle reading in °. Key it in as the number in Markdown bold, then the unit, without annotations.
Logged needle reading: **247.5** °
